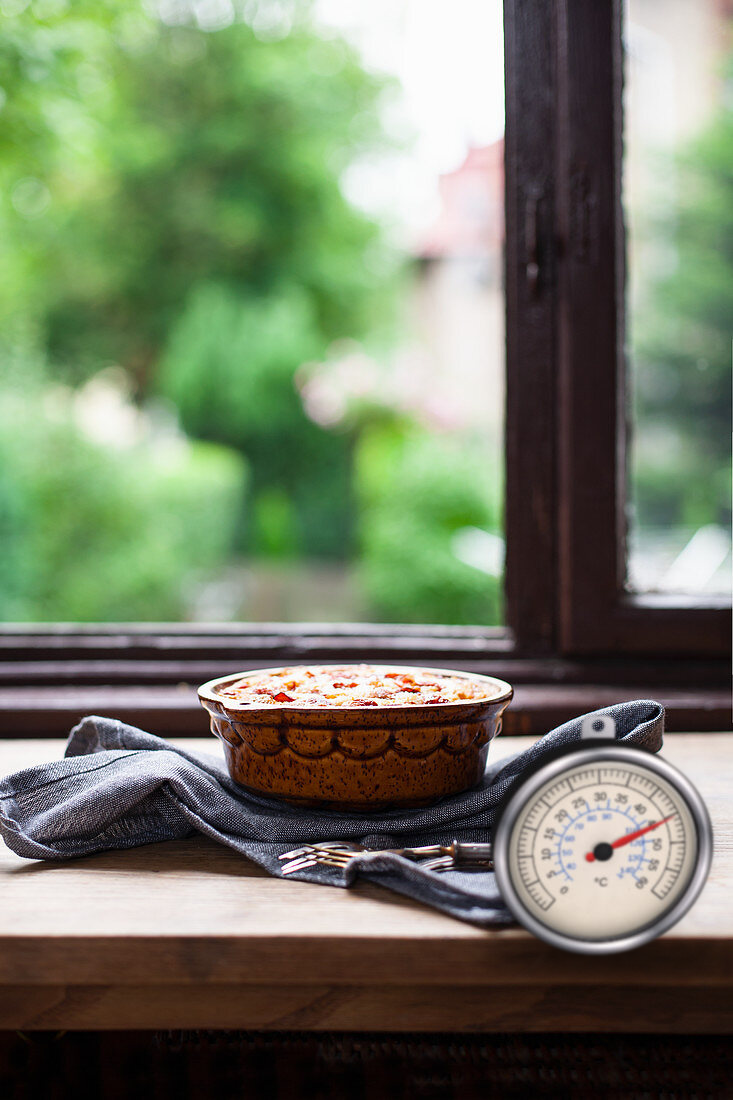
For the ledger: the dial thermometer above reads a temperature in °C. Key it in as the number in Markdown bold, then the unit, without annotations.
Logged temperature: **45** °C
